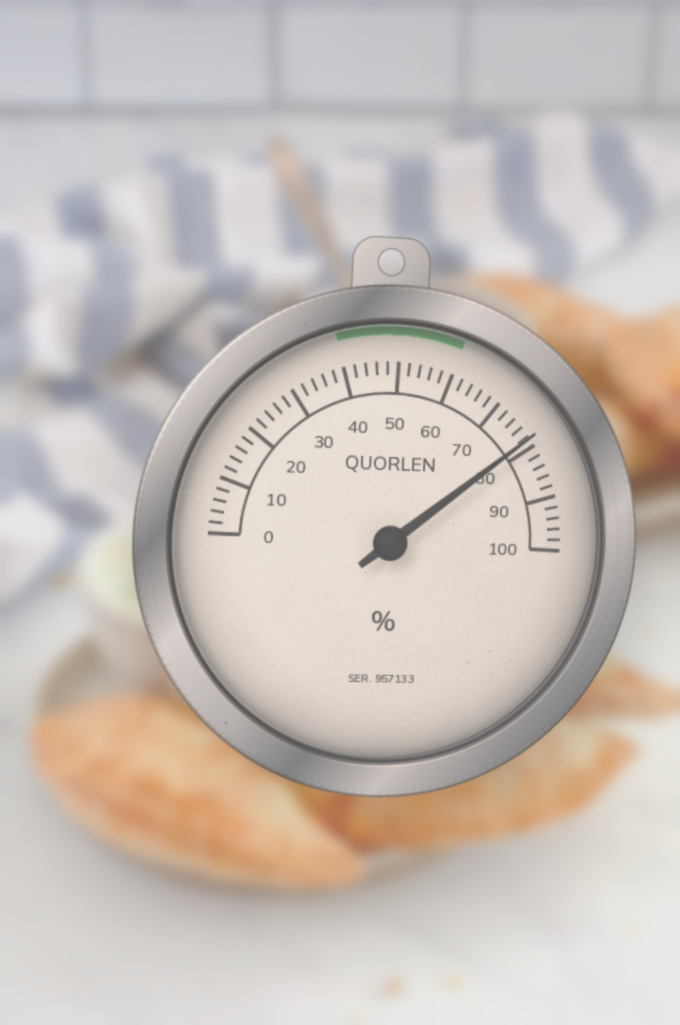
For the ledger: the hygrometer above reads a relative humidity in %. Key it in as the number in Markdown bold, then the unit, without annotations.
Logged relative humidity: **78** %
